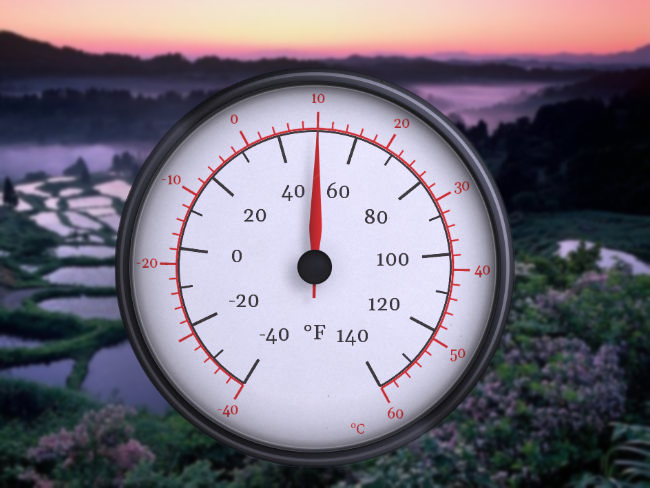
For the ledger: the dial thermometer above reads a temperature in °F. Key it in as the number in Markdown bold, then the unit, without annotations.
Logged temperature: **50** °F
